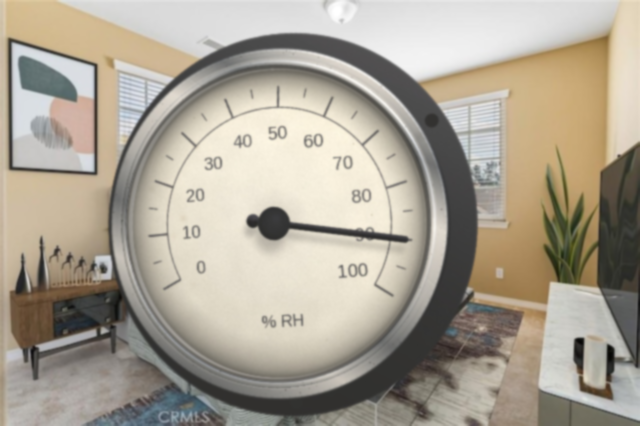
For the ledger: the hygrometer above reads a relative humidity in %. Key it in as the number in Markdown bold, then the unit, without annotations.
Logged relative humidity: **90** %
